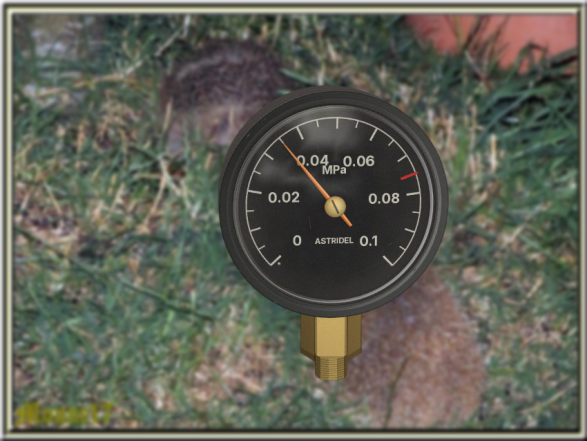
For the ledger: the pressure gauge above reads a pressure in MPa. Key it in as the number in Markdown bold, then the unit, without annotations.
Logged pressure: **0.035** MPa
